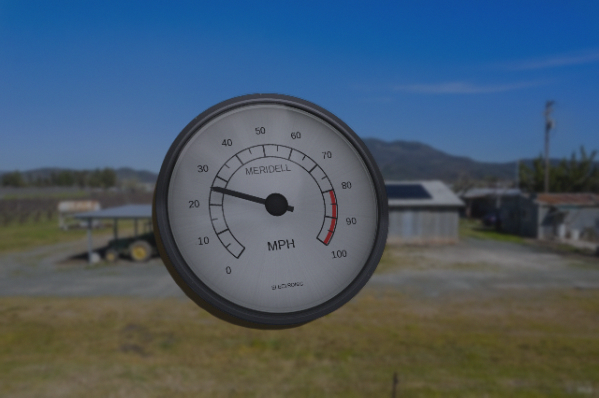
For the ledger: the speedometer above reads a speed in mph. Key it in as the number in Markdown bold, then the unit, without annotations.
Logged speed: **25** mph
